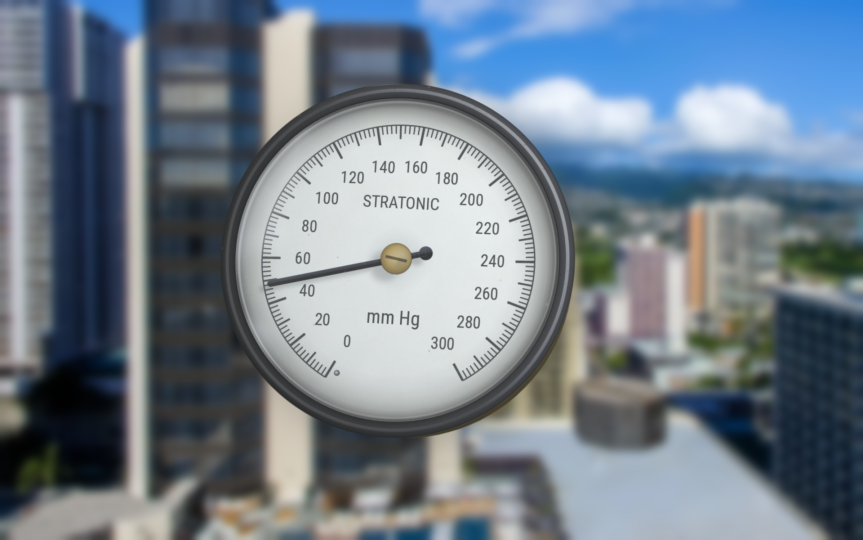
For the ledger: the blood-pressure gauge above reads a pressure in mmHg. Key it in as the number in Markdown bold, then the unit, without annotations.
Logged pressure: **48** mmHg
